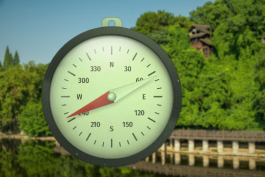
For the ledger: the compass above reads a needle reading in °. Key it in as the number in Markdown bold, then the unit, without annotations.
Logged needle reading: **245** °
